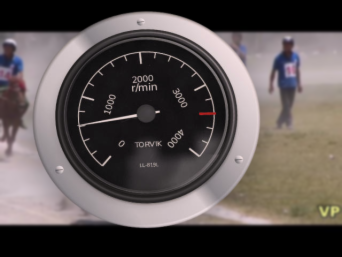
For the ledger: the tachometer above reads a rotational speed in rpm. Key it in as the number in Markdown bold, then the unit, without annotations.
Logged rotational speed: **600** rpm
